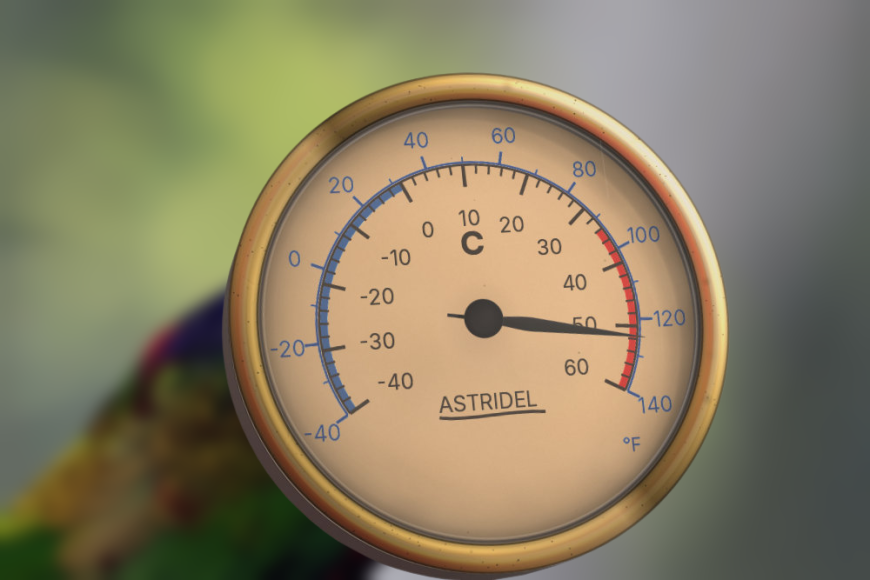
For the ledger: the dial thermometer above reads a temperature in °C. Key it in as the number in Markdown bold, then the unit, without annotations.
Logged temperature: **52** °C
